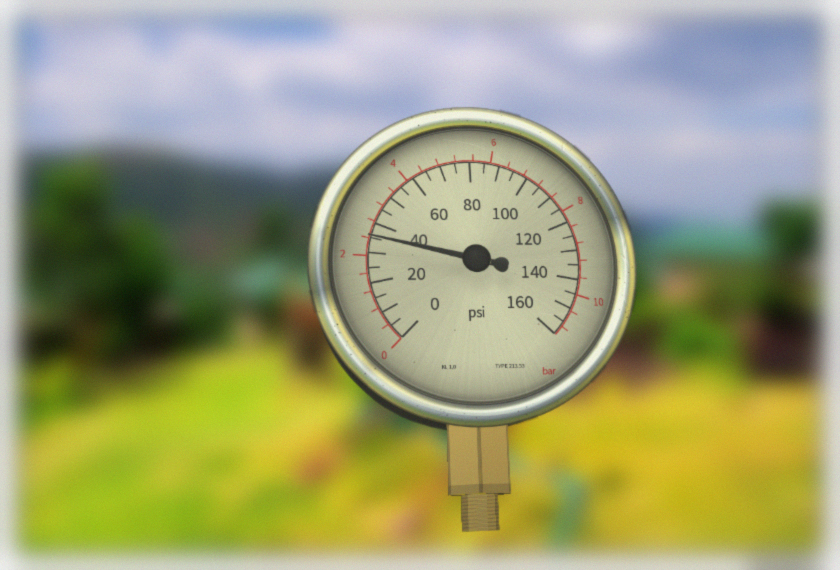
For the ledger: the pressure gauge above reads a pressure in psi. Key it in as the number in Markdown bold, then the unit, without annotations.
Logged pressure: **35** psi
